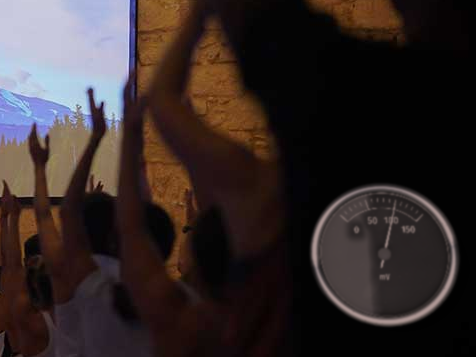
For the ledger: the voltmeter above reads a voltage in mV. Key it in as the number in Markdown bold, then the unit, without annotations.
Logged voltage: **100** mV
